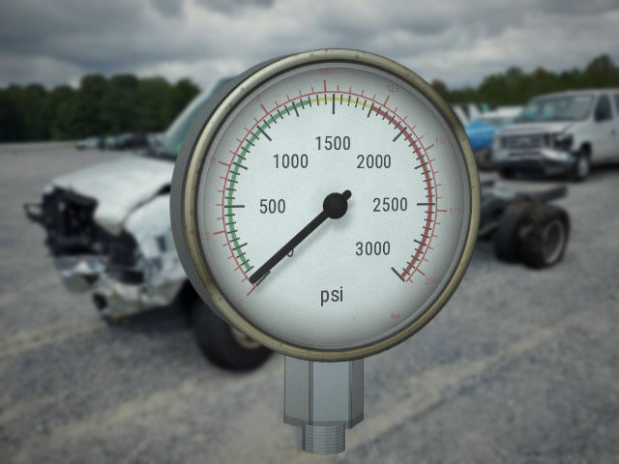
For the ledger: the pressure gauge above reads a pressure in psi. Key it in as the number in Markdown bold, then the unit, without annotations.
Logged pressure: **50** psi
